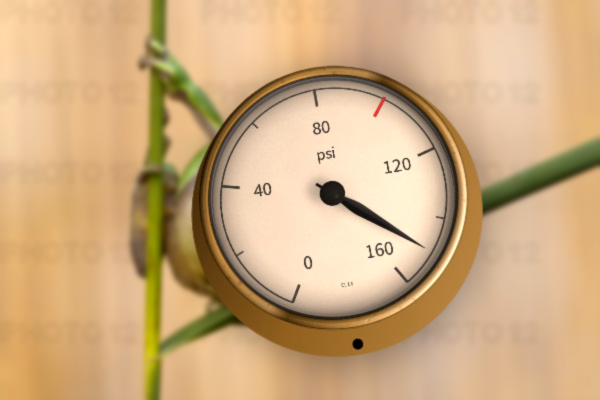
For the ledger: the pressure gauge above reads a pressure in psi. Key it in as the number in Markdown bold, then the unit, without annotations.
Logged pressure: **150** psi
